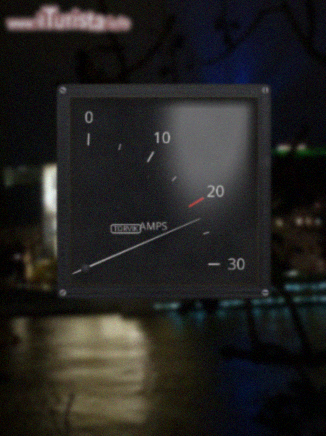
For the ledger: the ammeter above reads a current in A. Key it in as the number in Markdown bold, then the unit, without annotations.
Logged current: **22.5** A
